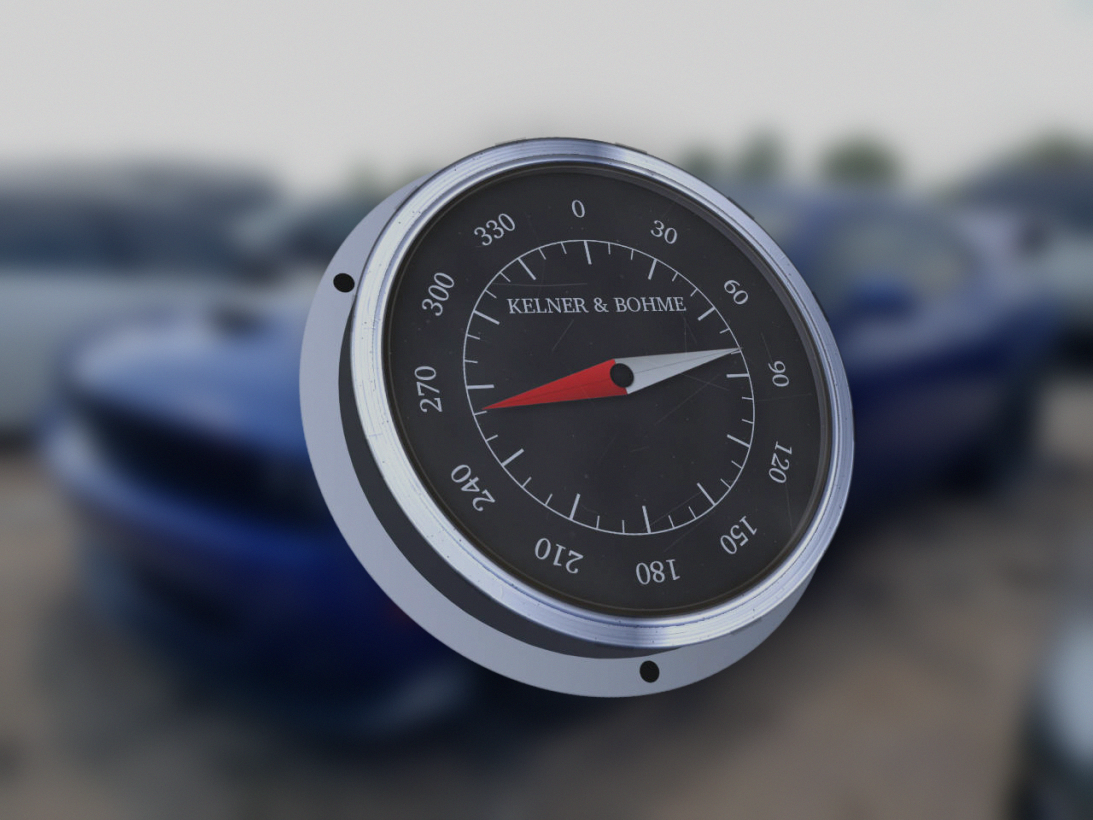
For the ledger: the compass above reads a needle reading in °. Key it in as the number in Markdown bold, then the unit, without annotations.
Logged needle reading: **260** °
